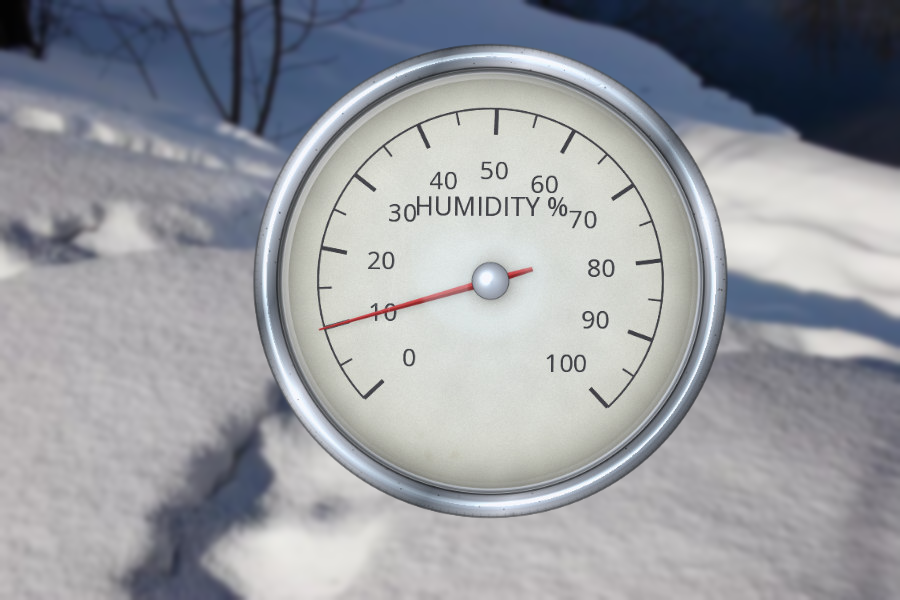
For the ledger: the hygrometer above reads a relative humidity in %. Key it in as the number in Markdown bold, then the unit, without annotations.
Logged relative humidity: **10** %
